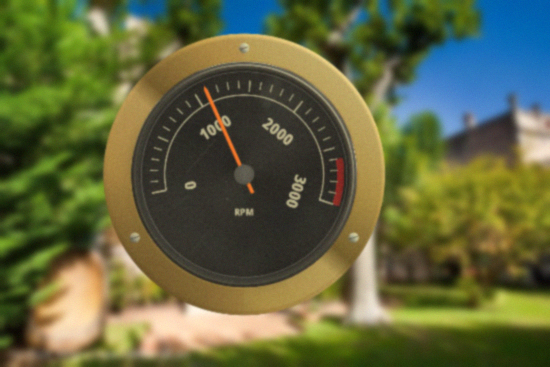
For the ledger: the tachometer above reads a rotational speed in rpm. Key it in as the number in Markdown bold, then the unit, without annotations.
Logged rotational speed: **1100** rpm
